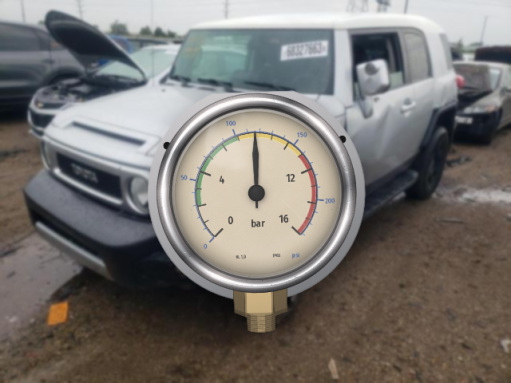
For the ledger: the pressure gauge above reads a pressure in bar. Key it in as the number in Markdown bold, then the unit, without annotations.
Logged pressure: **8** bar
